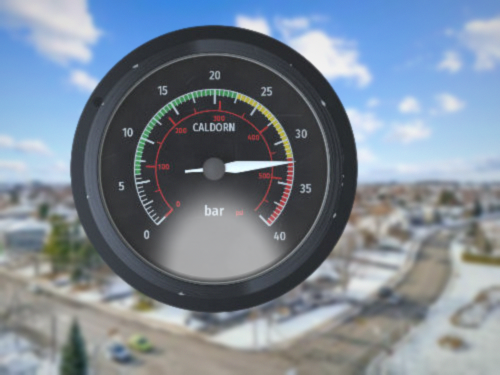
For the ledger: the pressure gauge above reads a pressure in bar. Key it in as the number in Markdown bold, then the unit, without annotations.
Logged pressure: **32.5** bar
